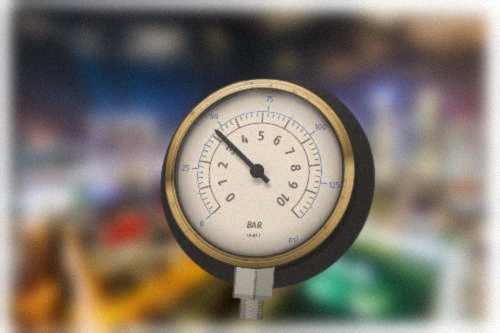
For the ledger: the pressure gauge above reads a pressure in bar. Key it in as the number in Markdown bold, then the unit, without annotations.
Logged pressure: **3.2** bar
